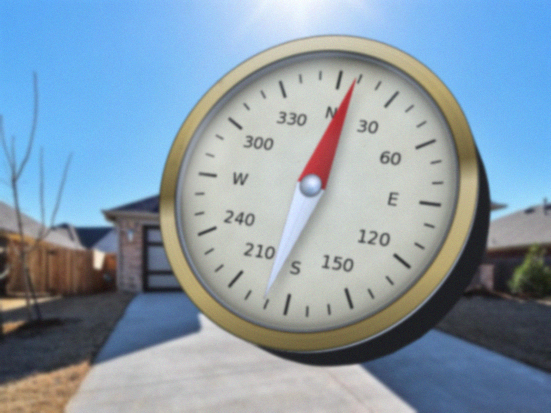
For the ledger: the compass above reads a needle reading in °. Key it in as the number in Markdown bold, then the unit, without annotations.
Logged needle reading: **10** °
